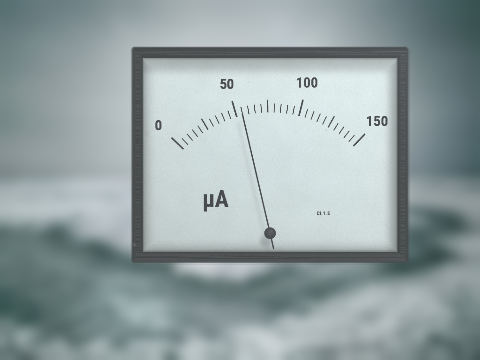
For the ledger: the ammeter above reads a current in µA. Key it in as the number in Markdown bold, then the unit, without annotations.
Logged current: **55** µA
